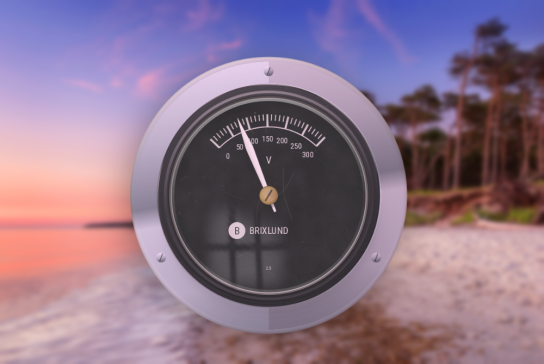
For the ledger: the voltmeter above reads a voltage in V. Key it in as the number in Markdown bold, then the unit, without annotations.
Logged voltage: **80** V
